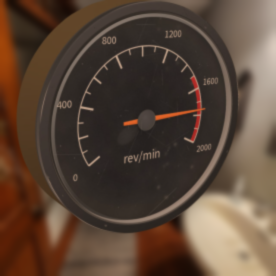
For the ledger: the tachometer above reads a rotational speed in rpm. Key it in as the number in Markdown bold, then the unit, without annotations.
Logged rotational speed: **1750** rpm
